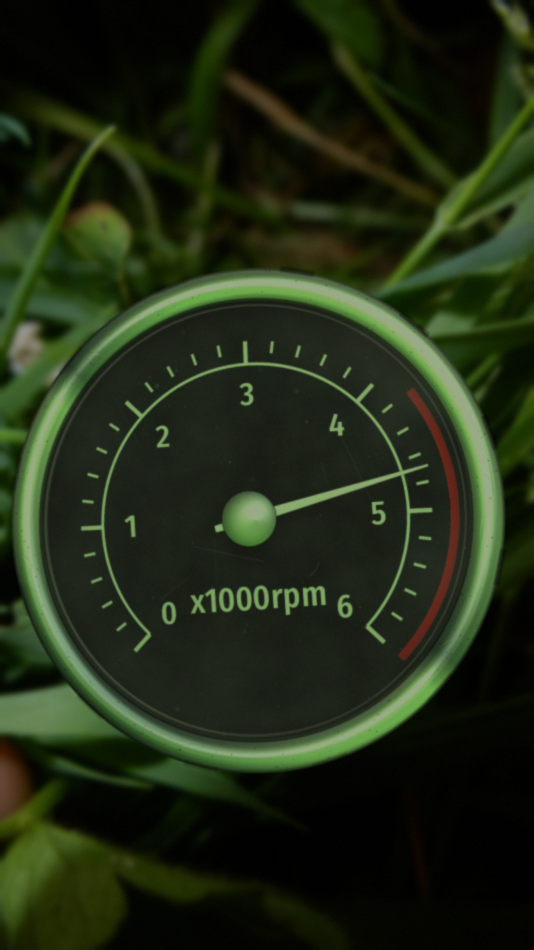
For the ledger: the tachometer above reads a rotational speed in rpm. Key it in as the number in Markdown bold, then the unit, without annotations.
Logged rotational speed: **4700** rpm
